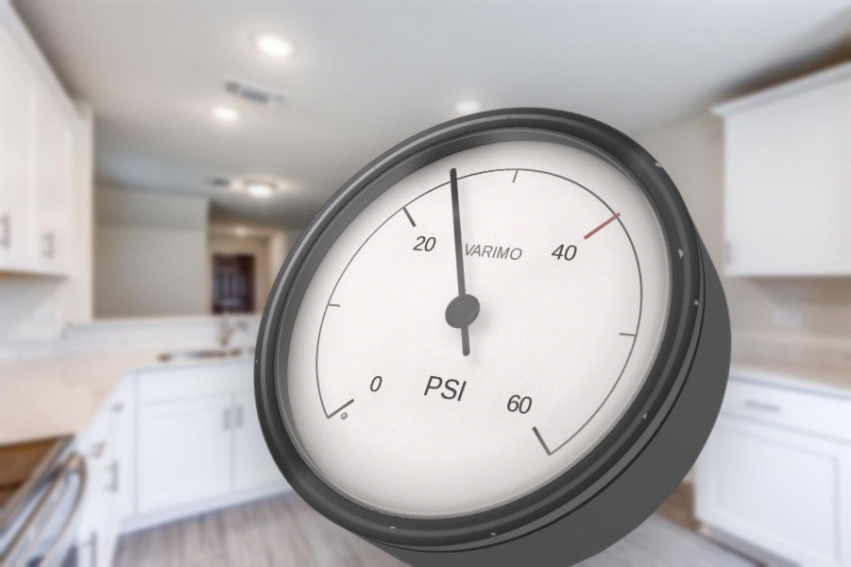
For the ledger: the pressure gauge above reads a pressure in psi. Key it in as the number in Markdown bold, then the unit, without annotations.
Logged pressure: **25** psi
